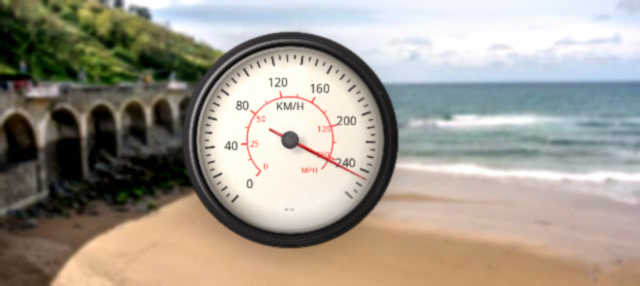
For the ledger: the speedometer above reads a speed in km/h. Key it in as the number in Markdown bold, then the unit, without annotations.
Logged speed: **245** km/h
